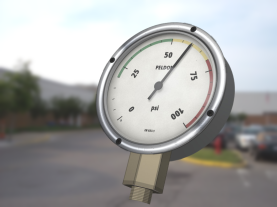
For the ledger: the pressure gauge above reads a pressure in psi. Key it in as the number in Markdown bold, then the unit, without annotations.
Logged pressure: **60** psi
